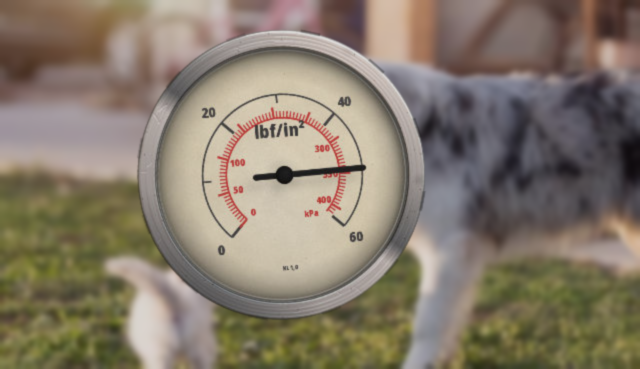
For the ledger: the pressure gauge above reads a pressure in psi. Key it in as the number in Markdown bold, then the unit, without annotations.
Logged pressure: **50** psi
